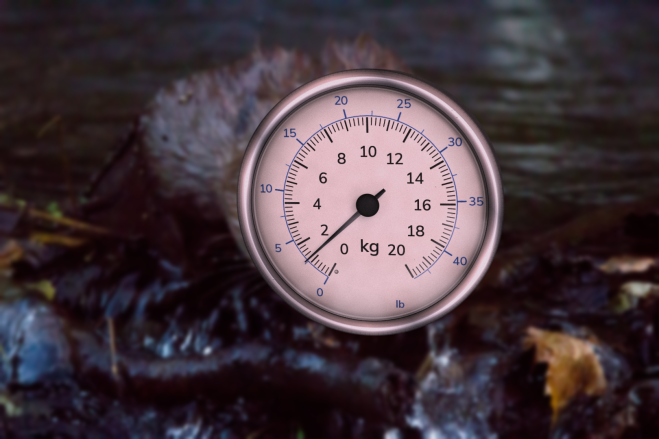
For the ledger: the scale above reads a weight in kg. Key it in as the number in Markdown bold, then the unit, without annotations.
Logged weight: **1.2** kg
